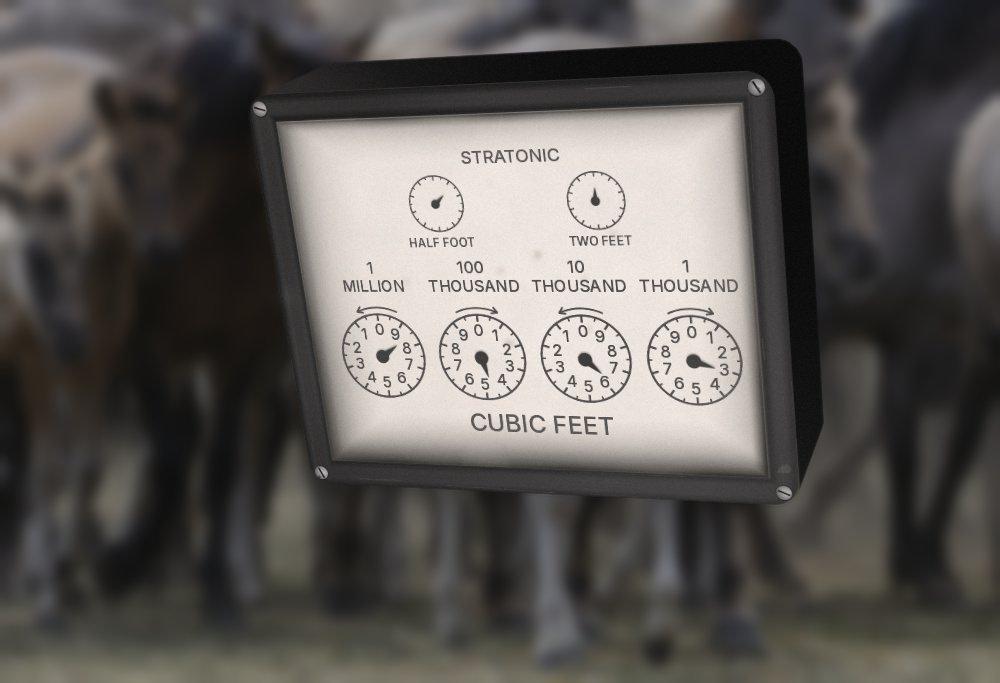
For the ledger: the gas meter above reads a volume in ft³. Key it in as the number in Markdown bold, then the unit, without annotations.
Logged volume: **846300** ft³
